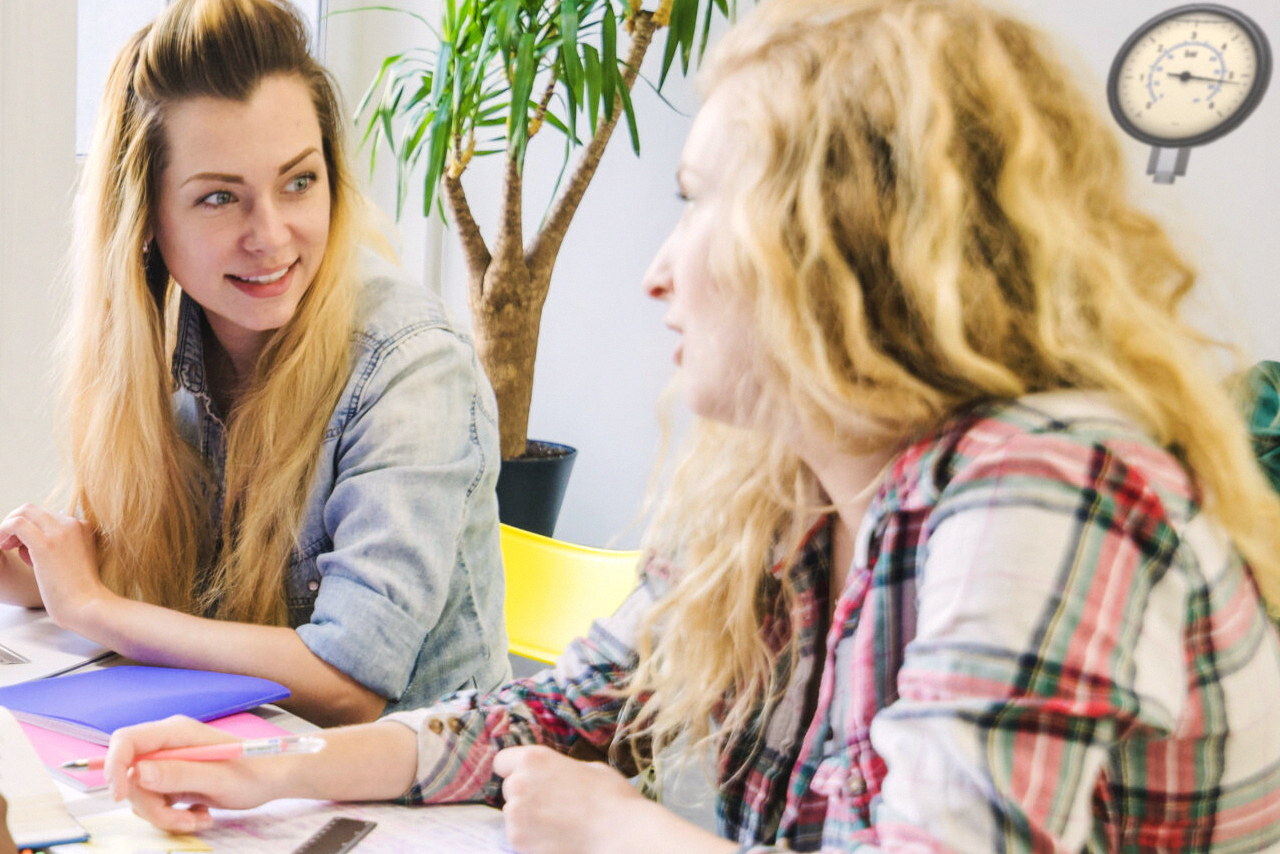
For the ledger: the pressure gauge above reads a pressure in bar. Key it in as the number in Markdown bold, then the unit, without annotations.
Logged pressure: **5.2** bar
